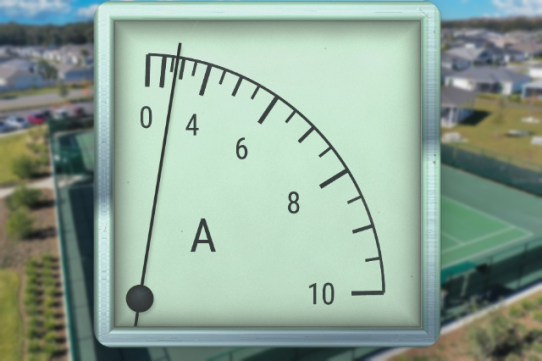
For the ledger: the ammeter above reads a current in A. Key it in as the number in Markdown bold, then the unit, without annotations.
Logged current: **2.75** A
